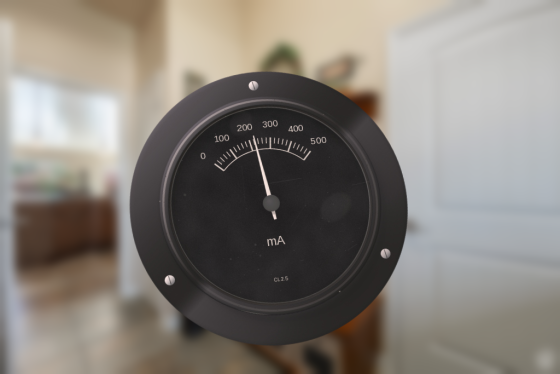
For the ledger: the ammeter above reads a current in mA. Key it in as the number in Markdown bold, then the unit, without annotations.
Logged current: **220** mA
